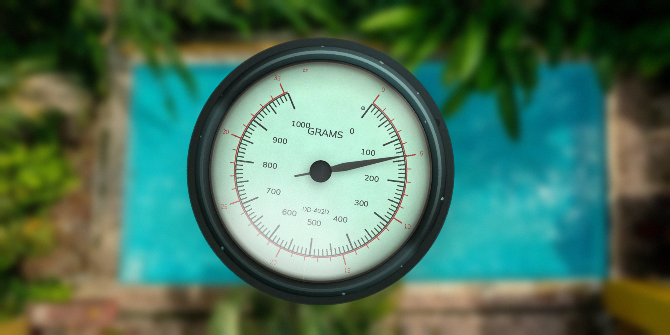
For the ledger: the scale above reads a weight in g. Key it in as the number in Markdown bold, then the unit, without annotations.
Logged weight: **140** g
